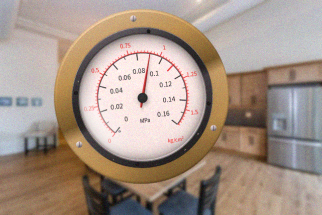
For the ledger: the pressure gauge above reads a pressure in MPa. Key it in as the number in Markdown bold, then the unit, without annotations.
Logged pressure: **0.09** MPa
